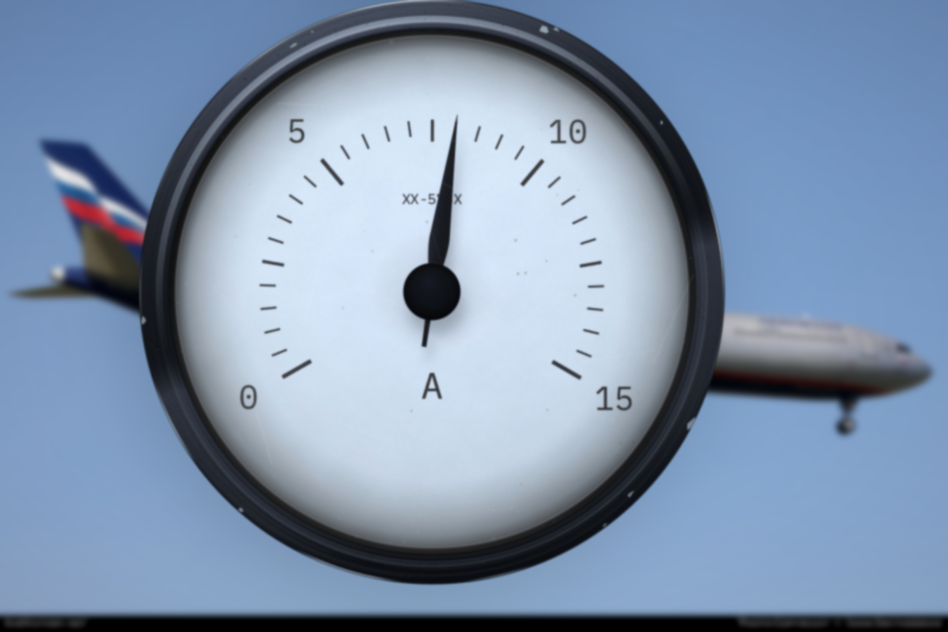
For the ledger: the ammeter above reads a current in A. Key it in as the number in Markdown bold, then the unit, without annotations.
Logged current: **8** A
